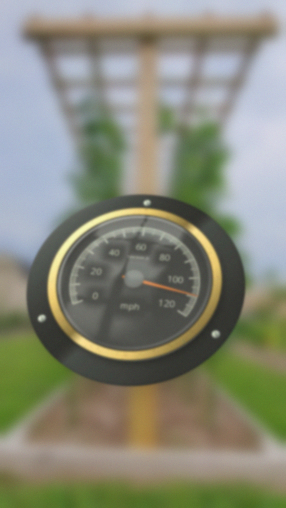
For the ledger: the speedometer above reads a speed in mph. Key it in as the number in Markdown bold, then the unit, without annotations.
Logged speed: **110** mph
